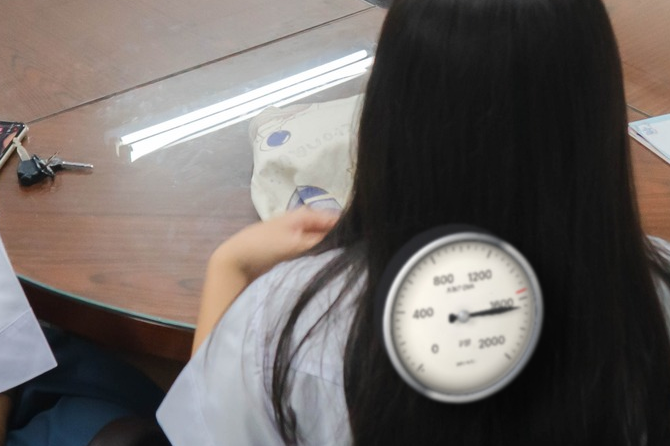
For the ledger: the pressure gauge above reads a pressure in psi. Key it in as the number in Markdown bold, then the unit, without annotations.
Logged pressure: **1650** psi
